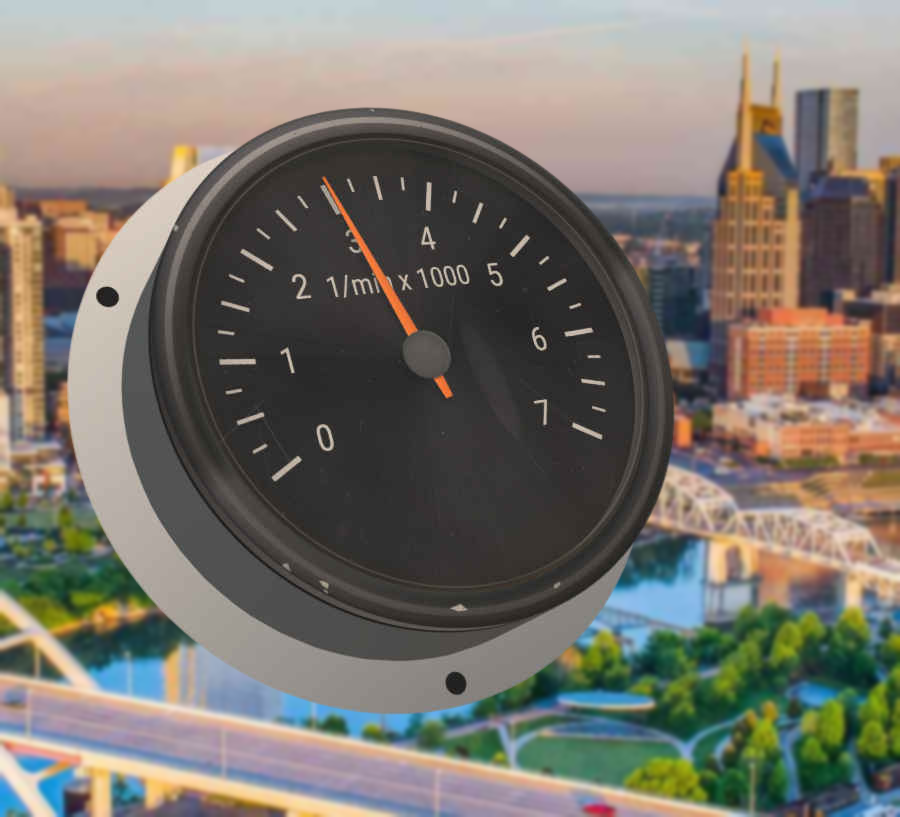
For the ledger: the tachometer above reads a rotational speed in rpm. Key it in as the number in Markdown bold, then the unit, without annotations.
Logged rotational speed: **3000** rpm
